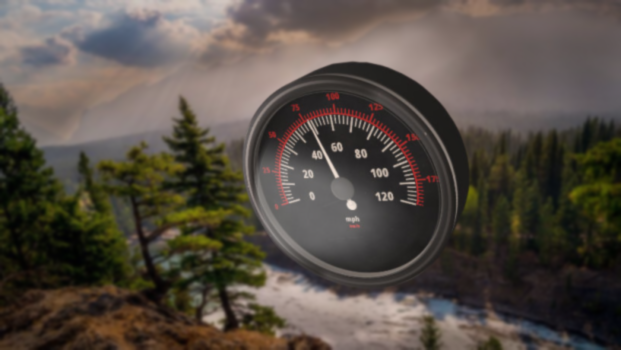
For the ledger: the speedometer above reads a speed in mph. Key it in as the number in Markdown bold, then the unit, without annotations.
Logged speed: **50** mph
